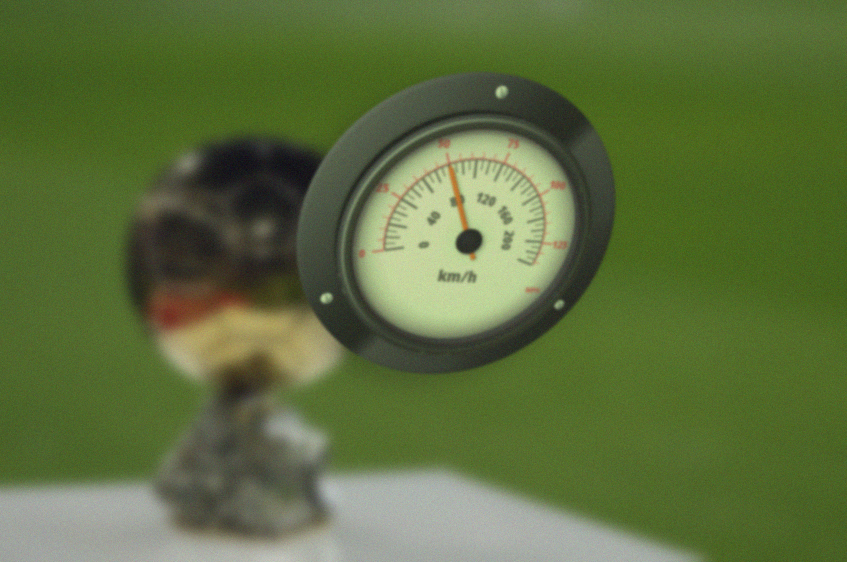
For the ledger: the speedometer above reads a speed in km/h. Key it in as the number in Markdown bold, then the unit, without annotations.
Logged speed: **80** km/h
